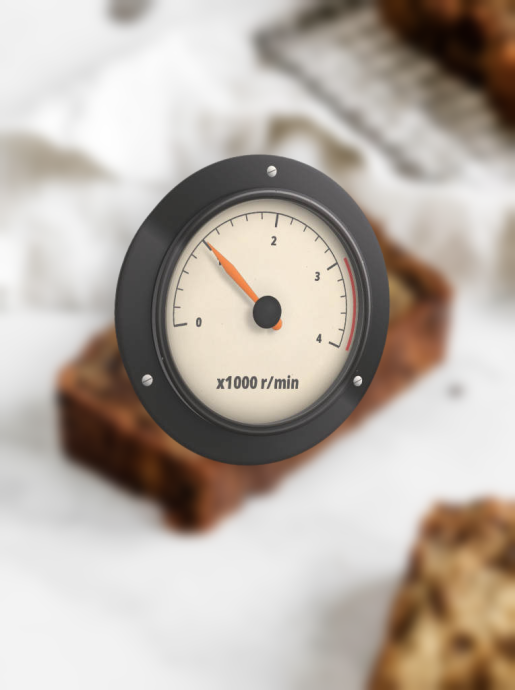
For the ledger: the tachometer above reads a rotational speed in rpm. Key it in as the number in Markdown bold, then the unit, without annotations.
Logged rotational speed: **1000** rpm
